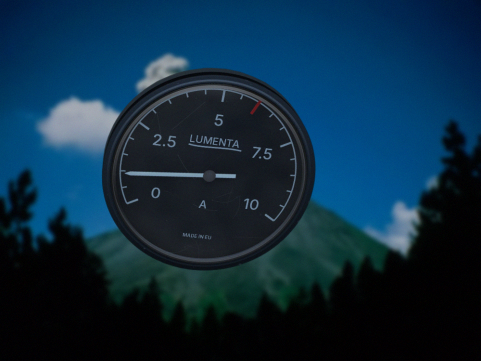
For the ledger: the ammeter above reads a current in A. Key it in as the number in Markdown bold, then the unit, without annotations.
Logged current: **1** A
